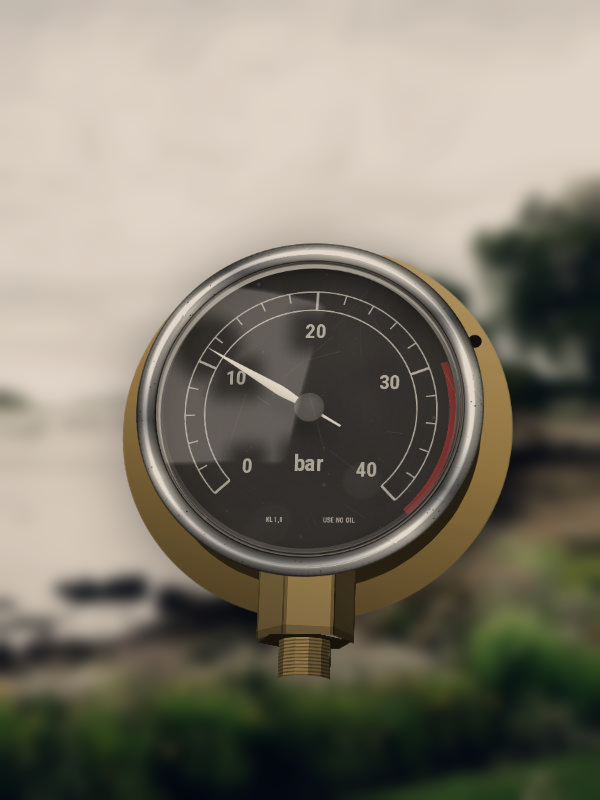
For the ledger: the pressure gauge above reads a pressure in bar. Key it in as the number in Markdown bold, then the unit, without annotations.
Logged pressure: **11** bar
